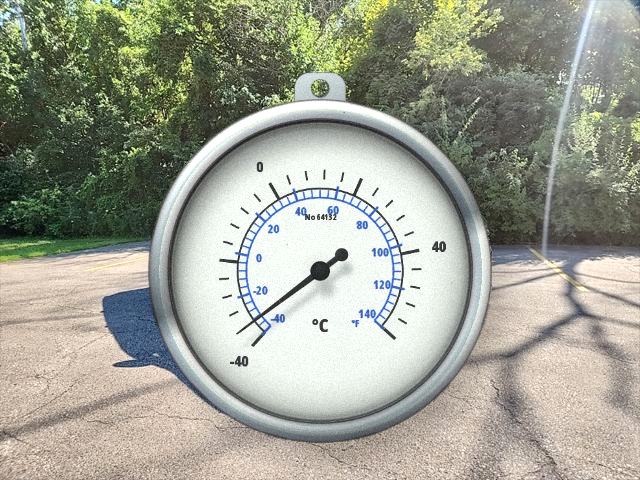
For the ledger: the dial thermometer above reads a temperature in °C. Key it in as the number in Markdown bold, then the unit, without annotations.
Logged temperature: **-36** °C
